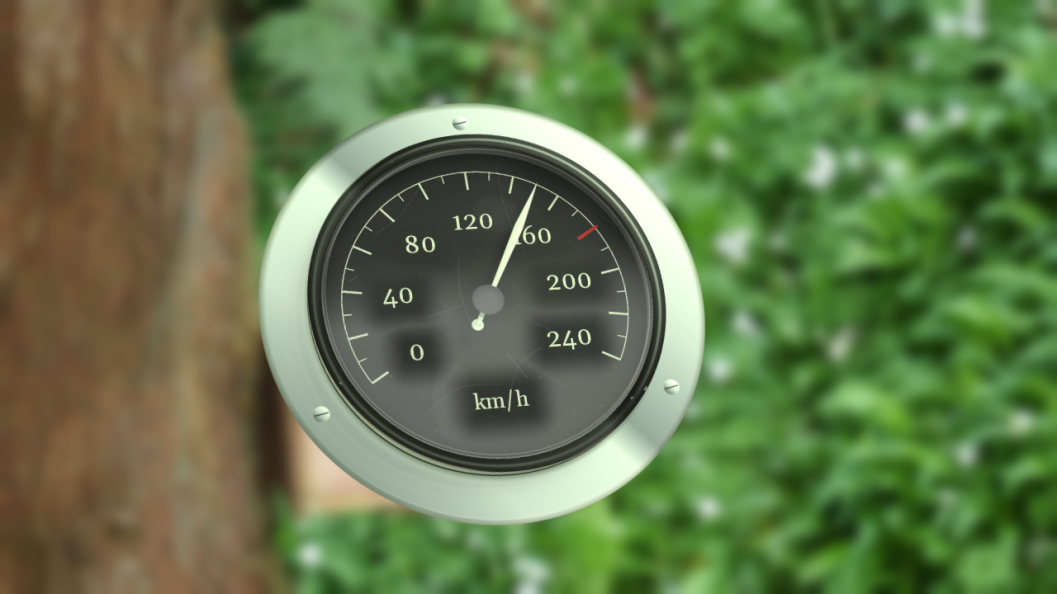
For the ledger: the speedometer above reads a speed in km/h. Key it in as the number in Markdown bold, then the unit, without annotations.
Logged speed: **150** km/h
